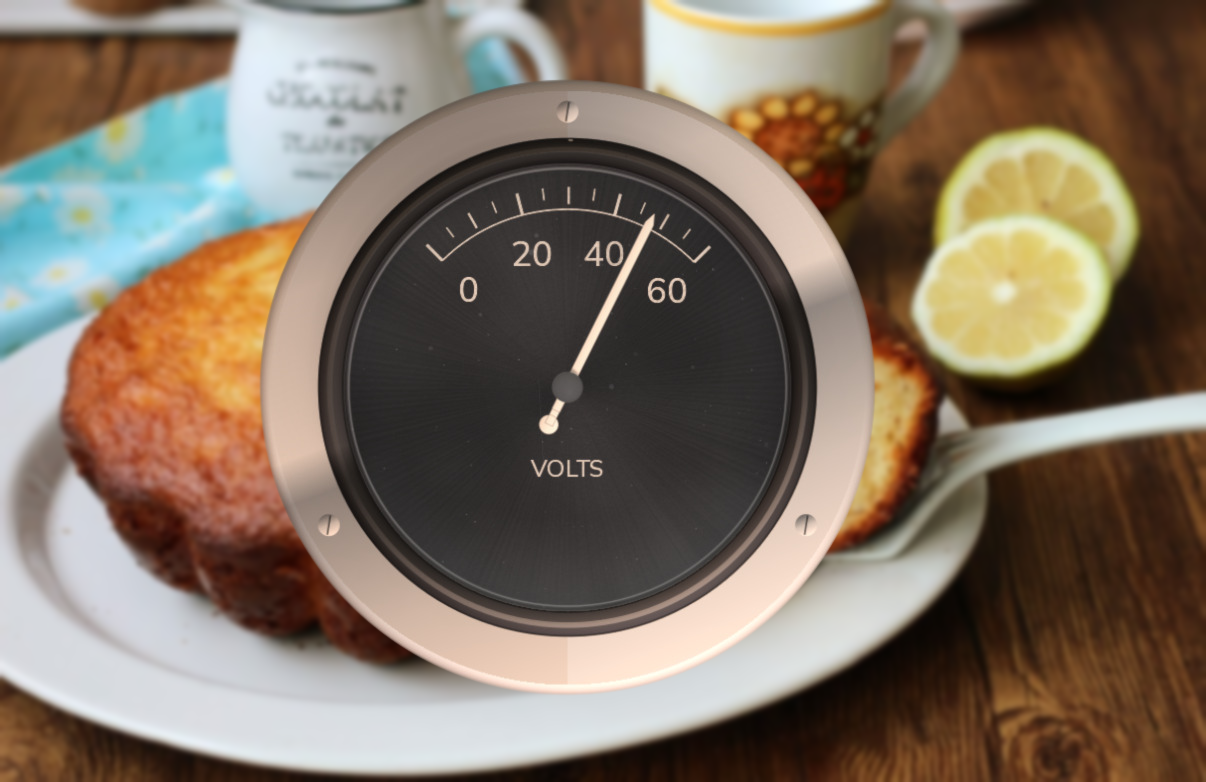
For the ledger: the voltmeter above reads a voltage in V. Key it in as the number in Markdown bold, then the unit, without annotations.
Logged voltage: **47.5** V
